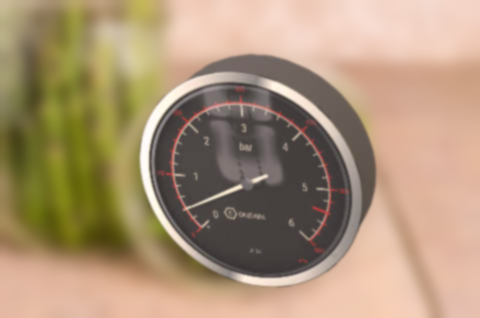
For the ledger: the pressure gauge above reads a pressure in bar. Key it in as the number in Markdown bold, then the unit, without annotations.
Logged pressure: **0.4** bar
